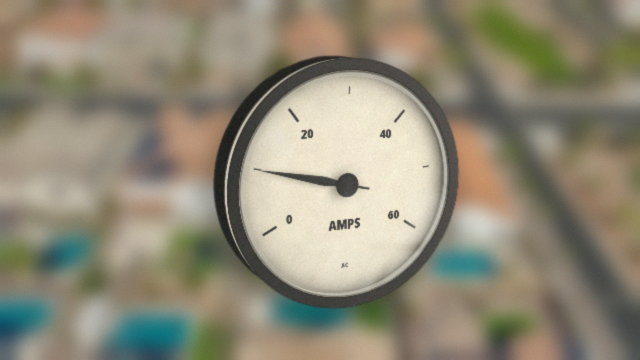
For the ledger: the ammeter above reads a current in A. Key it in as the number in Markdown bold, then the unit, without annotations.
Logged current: **10** A
